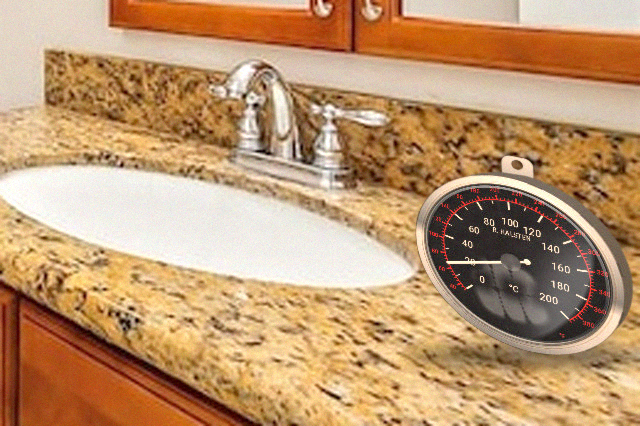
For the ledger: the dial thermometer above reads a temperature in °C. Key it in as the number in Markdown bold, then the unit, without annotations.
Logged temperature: **20** °C
